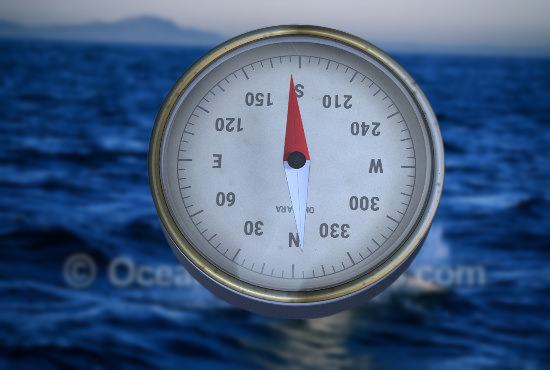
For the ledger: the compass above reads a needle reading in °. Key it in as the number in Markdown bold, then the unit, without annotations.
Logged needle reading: **175** °
